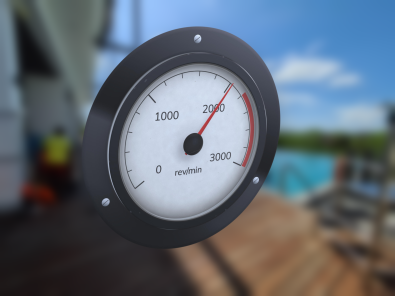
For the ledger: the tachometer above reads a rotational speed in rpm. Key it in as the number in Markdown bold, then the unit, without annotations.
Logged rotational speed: **2000** rpm
